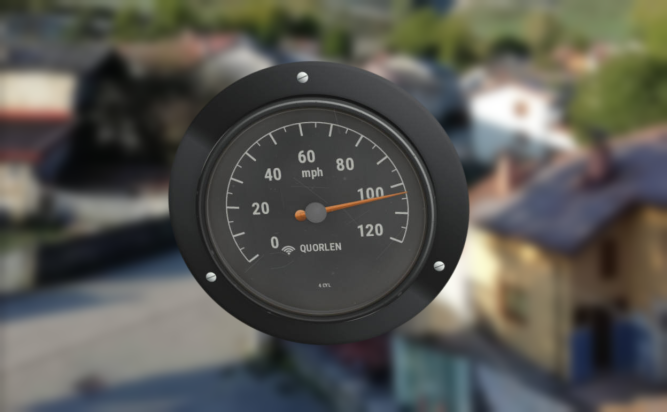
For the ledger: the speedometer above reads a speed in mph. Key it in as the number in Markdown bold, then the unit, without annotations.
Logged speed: **102.5** mph
